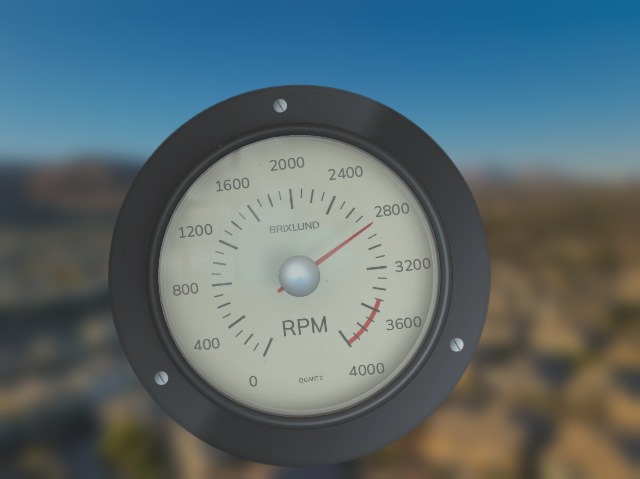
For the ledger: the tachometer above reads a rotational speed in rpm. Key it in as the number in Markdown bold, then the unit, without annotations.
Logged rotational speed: **2800** rpm
